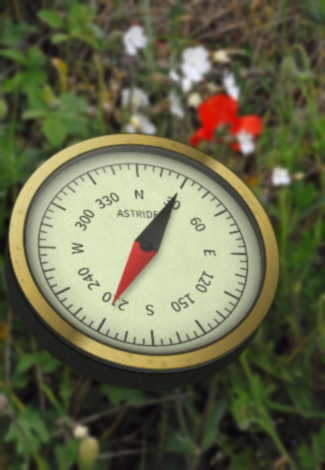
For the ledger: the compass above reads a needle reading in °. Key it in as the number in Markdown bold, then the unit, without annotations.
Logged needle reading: **210** °
